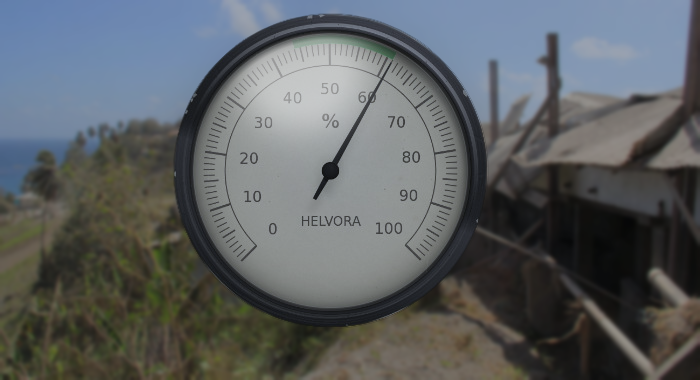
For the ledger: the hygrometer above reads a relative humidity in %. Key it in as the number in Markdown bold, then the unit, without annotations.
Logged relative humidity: **61** %
